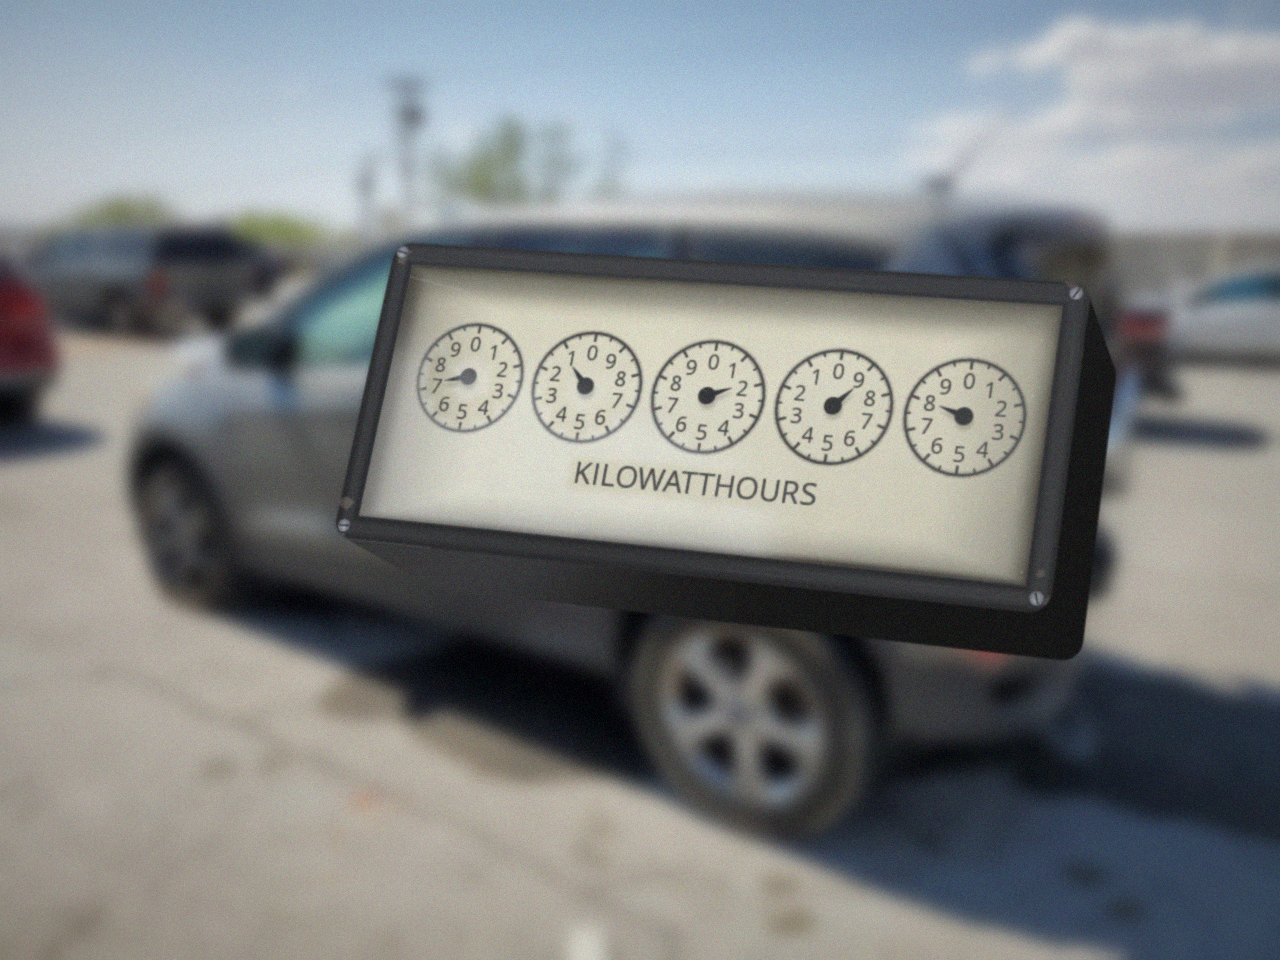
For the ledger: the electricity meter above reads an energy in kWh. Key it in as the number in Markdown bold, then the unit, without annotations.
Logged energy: **71188** kWh
